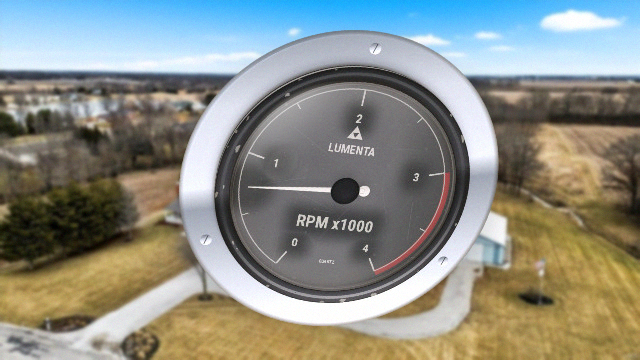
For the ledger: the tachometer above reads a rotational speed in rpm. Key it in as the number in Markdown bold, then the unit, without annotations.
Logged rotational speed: **750** rpm
